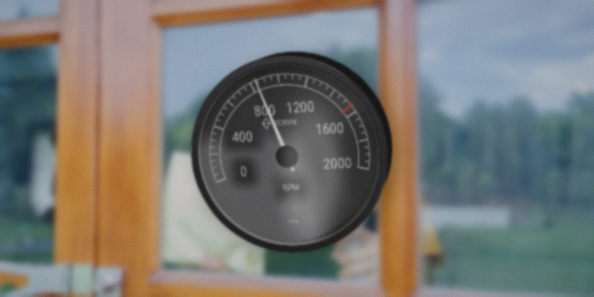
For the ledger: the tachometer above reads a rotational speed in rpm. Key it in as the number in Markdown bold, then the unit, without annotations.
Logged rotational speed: **850** rpm
